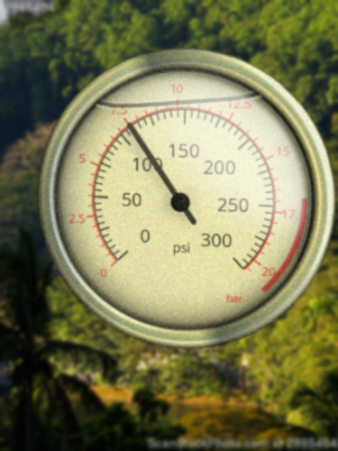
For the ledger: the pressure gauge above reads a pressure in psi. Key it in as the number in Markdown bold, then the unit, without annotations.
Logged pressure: **110** psi
